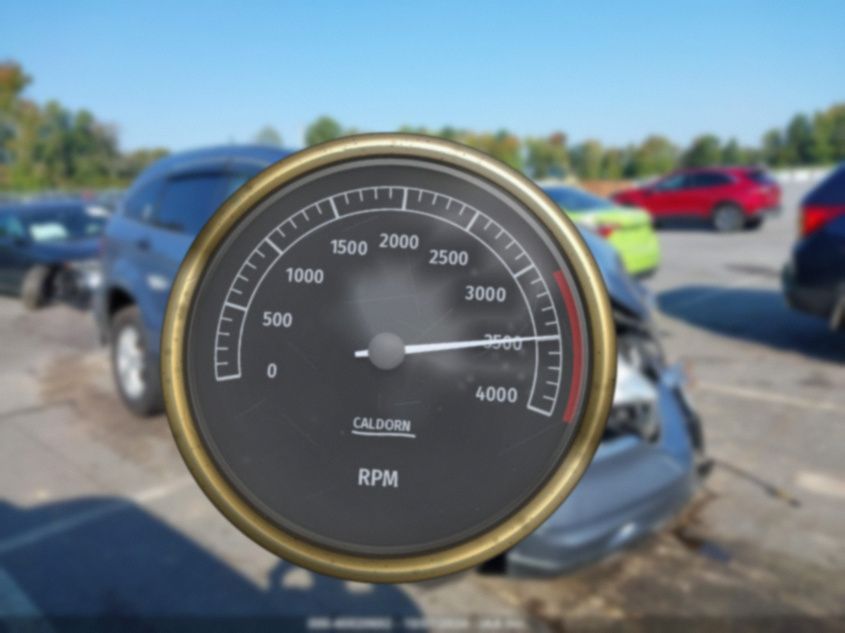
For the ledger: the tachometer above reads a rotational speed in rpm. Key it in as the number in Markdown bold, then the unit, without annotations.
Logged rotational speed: **3500** rpm
